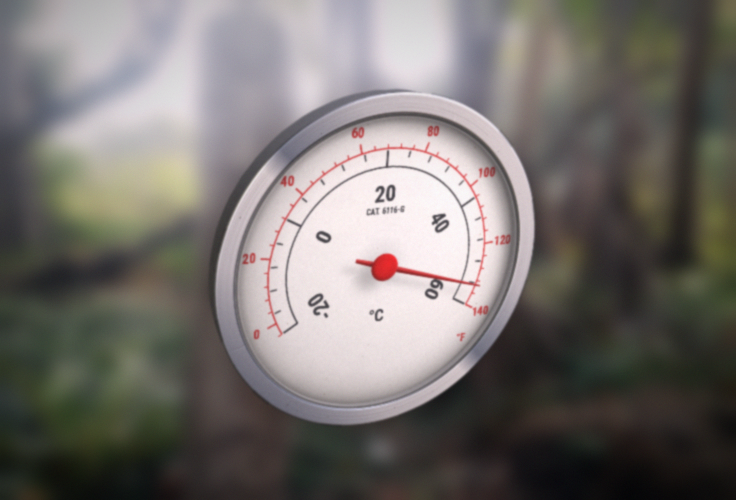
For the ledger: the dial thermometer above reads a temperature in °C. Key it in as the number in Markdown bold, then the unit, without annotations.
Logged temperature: **56** °C
